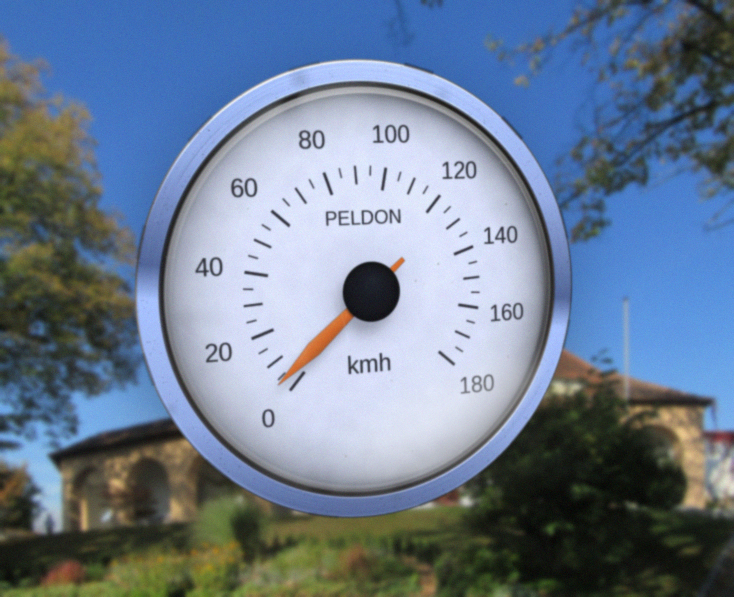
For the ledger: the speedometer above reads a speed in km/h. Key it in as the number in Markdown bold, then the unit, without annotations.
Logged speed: **5** km/h
